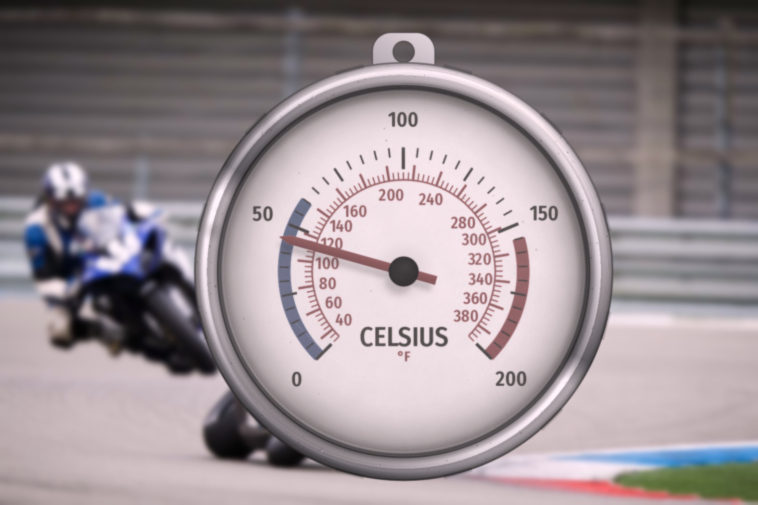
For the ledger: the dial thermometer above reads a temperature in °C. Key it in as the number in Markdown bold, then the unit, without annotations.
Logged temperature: **45** °C
